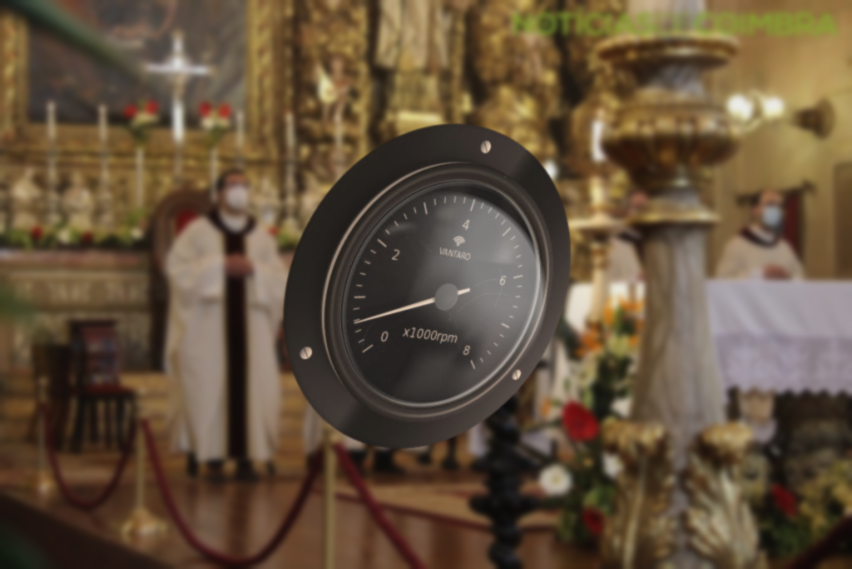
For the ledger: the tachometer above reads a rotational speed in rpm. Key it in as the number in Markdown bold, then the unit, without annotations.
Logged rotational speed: **600** rpm
